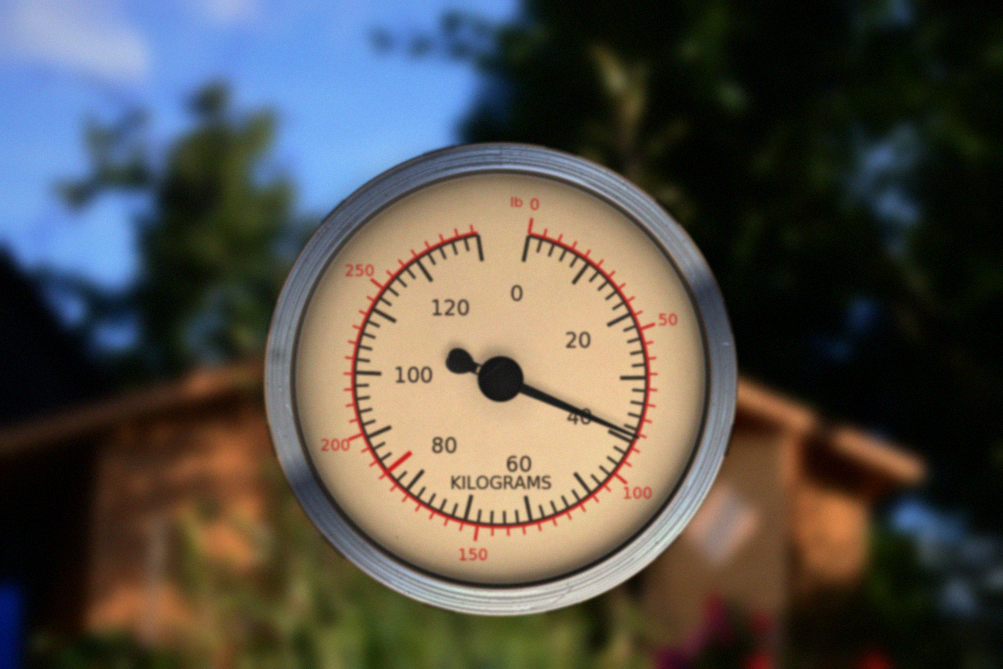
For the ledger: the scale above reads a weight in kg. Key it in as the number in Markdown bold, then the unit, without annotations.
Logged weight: **39** kg
